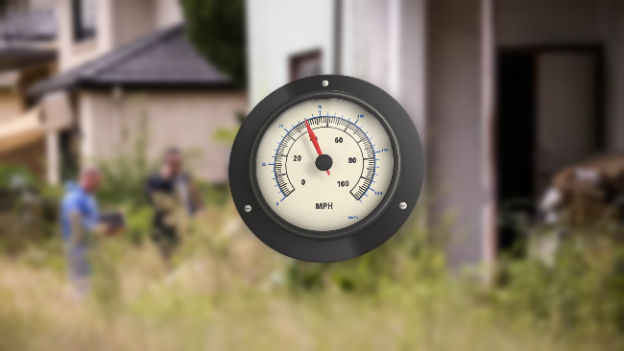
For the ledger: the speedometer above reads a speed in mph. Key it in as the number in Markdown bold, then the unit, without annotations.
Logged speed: **40** mph
